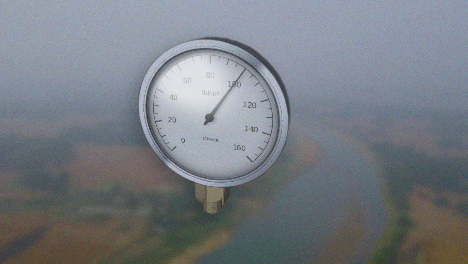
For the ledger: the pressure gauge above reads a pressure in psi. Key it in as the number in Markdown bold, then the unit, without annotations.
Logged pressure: **100** psi
